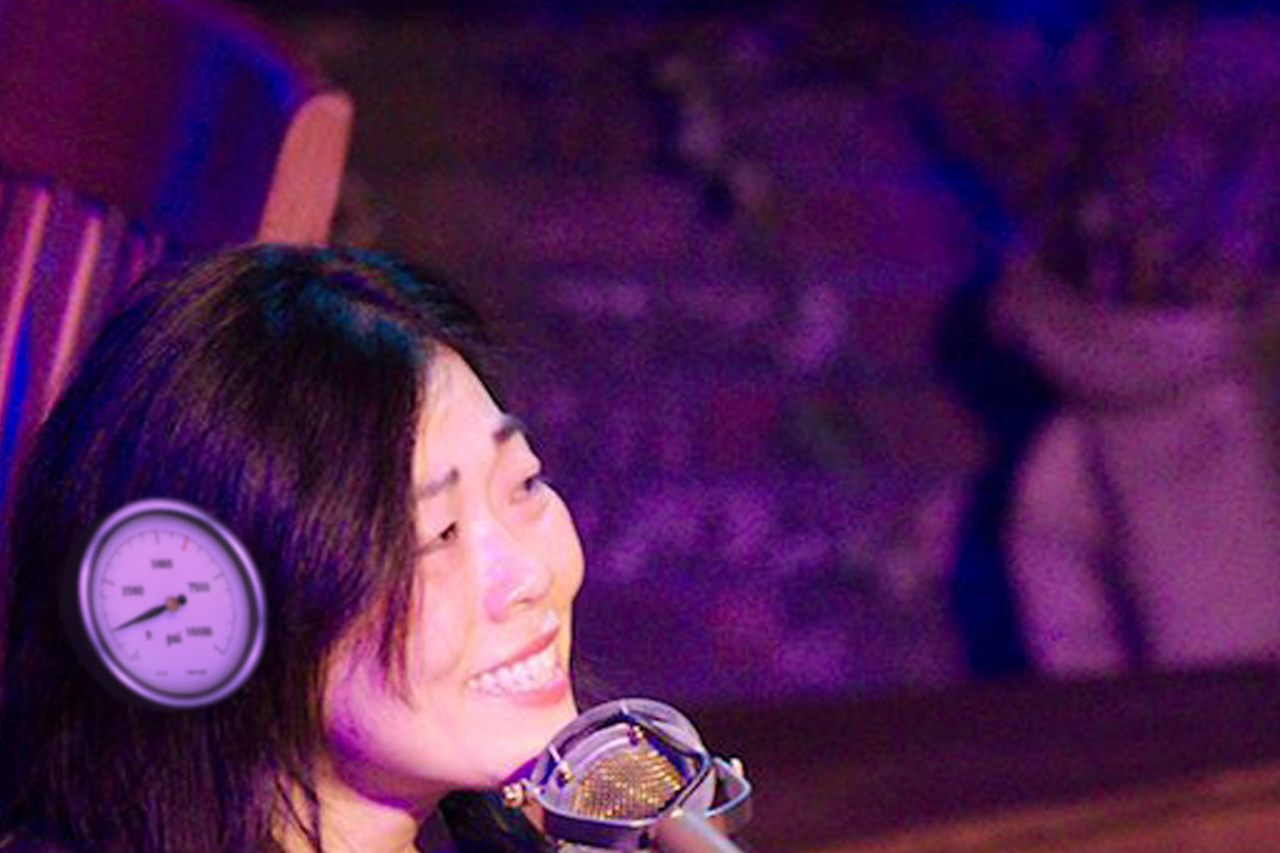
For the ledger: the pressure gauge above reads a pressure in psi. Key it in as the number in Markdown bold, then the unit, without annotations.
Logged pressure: **1000** psi
